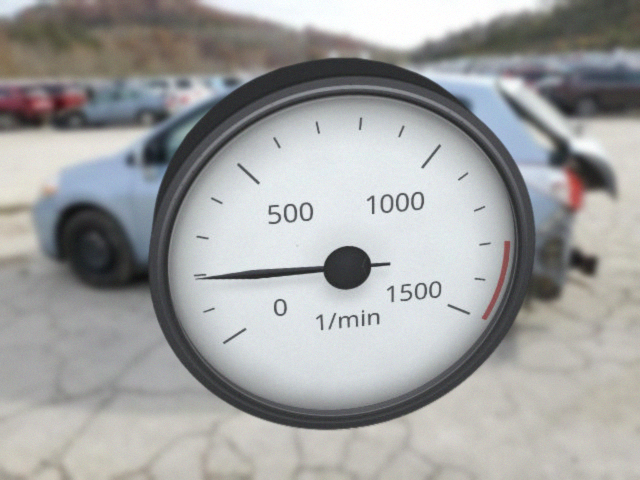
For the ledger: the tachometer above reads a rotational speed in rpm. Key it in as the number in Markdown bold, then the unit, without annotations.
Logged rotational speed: **200** rpm
